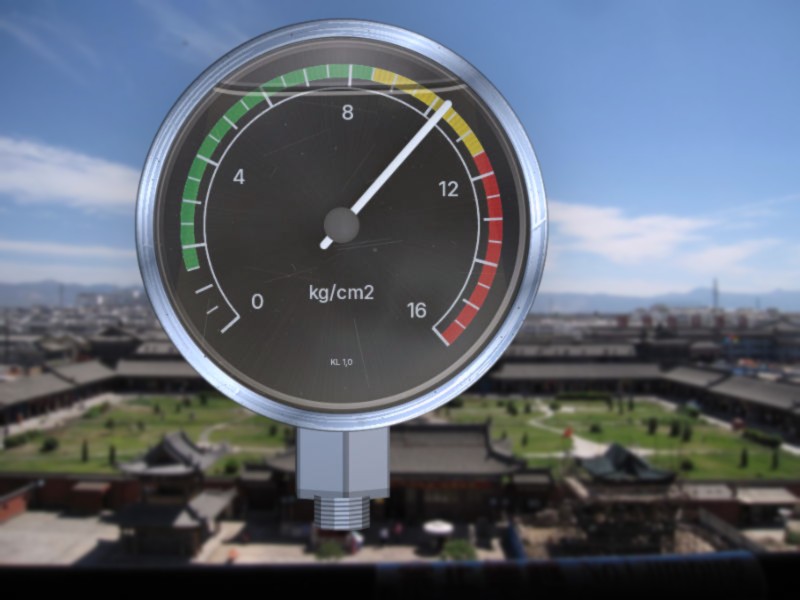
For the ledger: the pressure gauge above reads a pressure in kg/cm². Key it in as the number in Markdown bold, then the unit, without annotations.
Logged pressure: **10.25** kg/cm²
